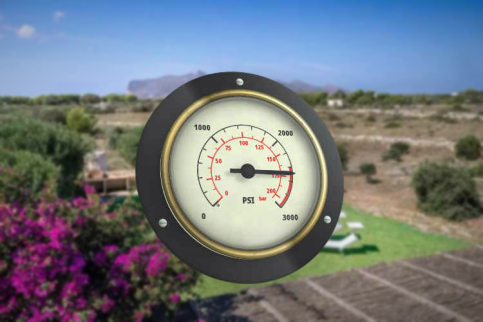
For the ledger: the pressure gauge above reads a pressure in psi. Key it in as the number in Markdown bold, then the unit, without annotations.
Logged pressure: **2500** psi
